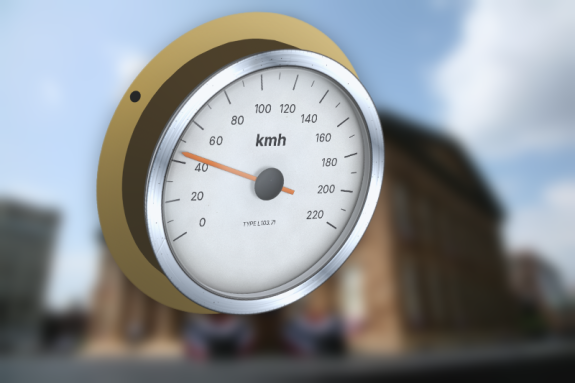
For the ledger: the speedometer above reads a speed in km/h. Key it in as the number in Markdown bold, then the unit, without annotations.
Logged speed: **45** km/h
